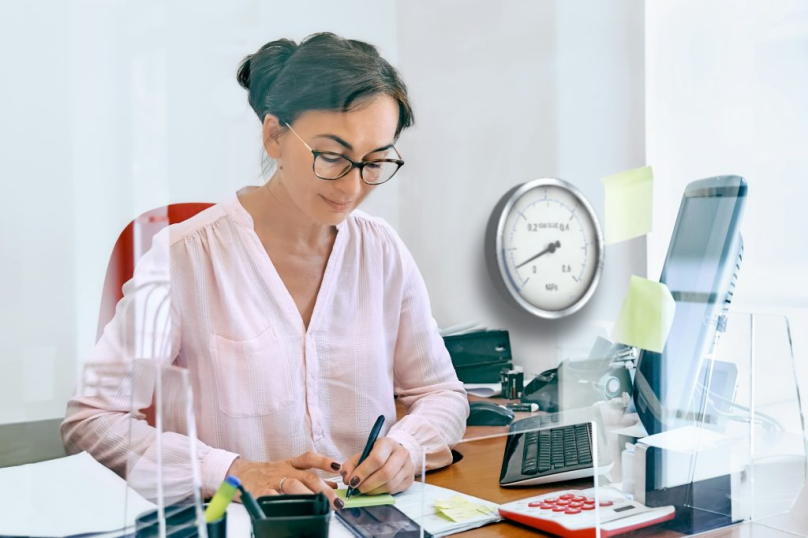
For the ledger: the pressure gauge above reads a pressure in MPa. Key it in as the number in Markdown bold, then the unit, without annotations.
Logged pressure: **0.05** MPa
